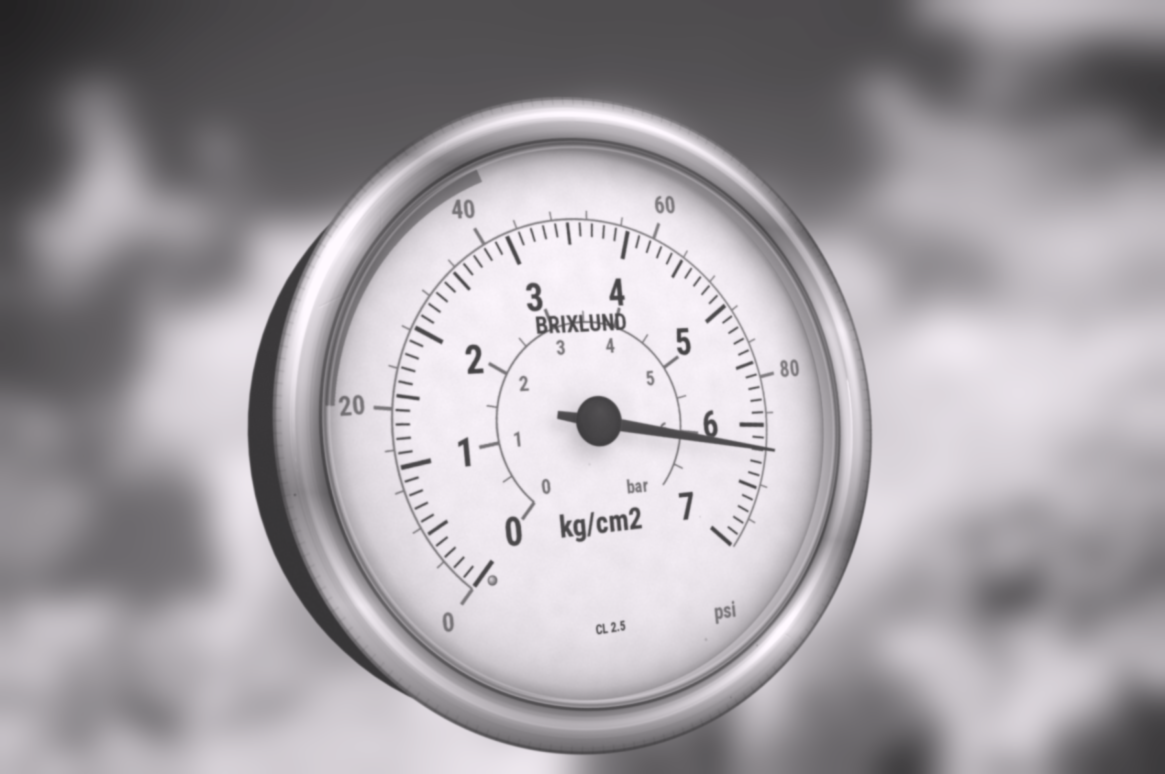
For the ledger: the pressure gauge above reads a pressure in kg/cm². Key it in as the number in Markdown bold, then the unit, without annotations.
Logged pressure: **6.2** kg/cm²
